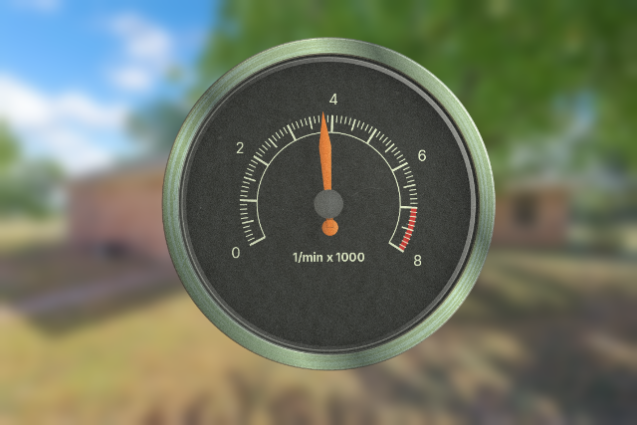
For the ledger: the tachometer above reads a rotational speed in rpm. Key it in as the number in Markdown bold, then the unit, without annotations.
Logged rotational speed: **3800** rpm
